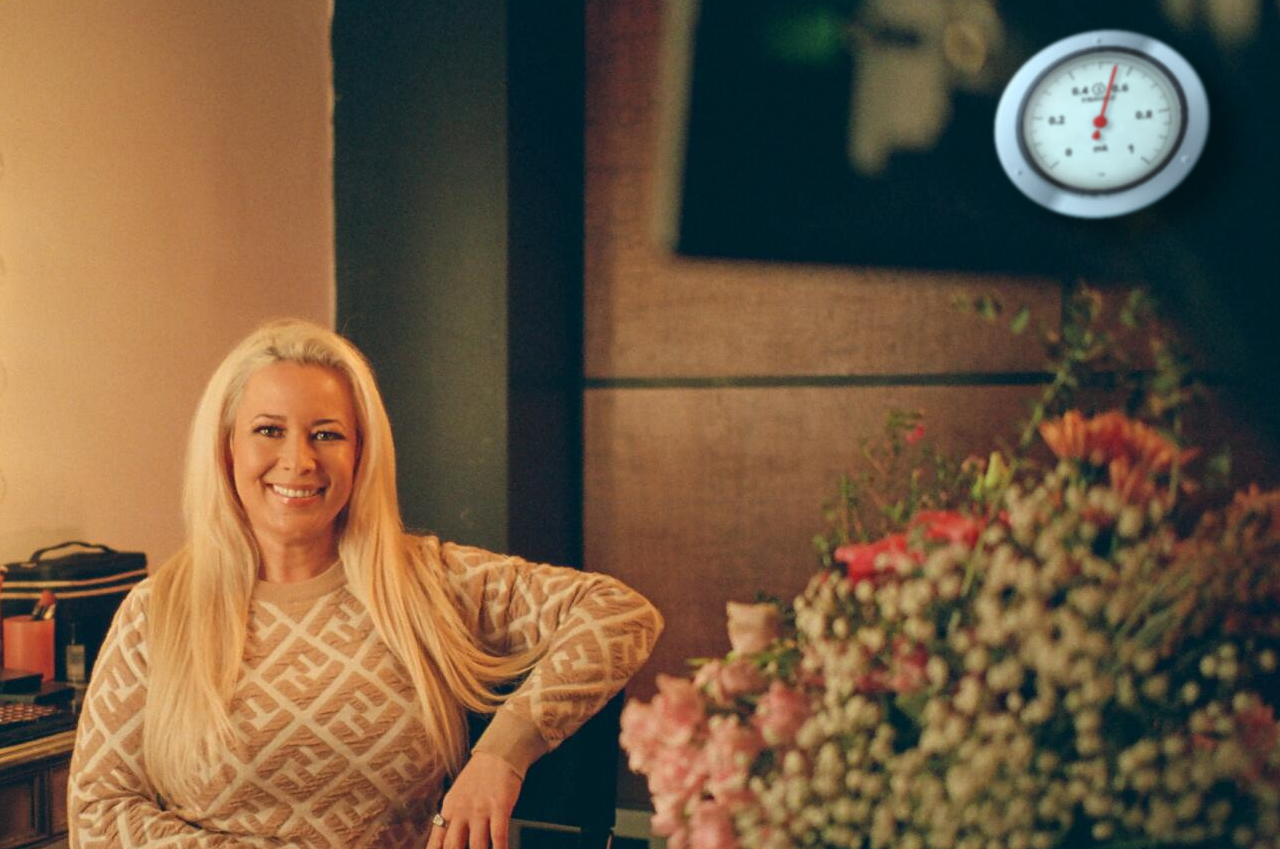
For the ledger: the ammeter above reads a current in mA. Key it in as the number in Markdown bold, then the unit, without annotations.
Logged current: **0.55** mA
